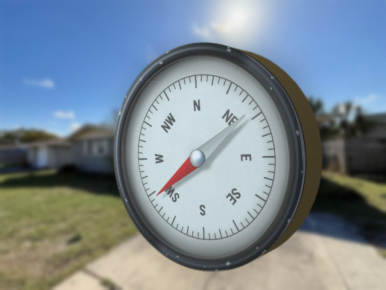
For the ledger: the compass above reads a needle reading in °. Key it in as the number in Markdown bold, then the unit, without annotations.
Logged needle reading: **235** °
